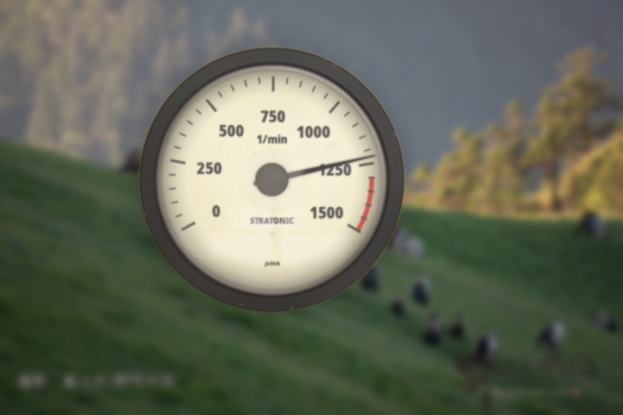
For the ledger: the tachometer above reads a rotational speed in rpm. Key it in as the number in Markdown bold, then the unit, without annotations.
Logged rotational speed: **1225** rpm
